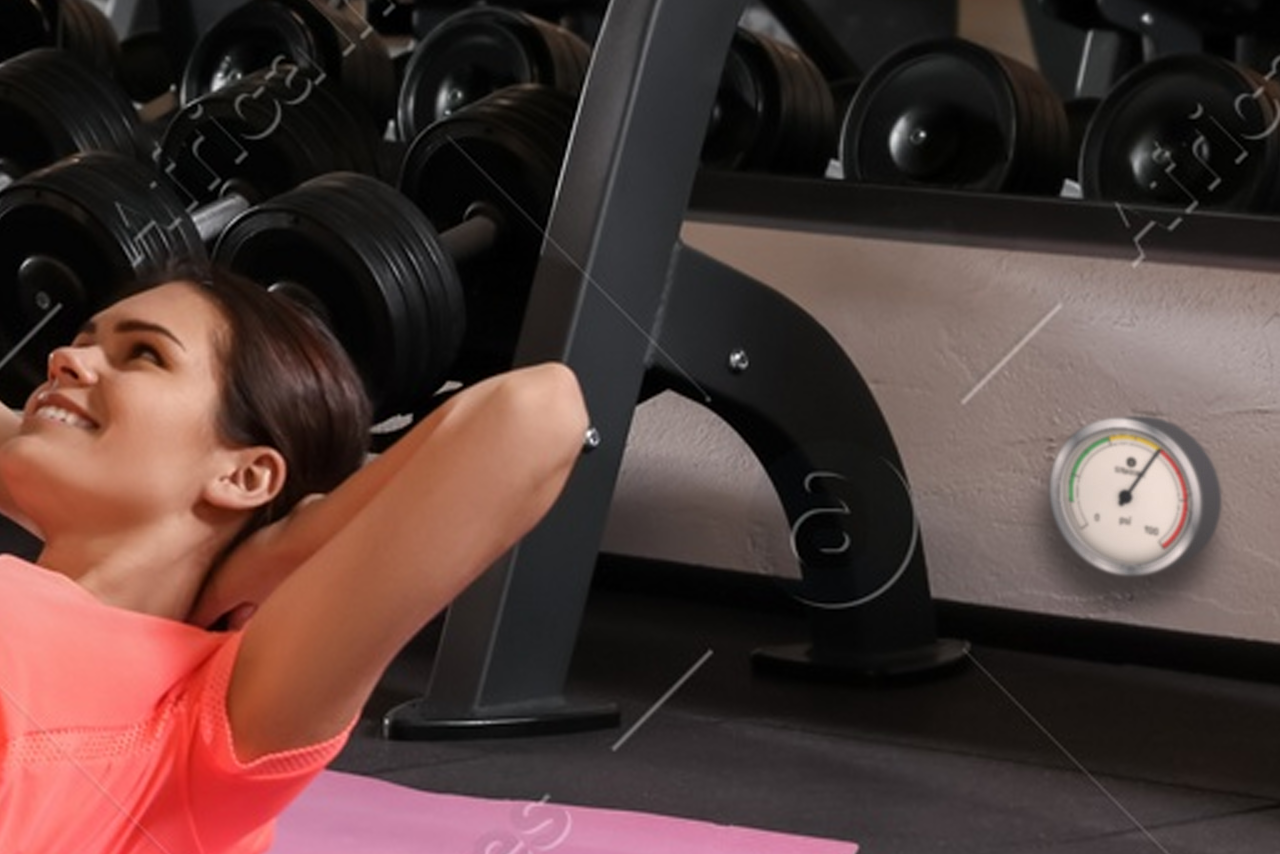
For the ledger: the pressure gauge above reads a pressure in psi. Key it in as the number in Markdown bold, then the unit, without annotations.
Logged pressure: **60** psi
